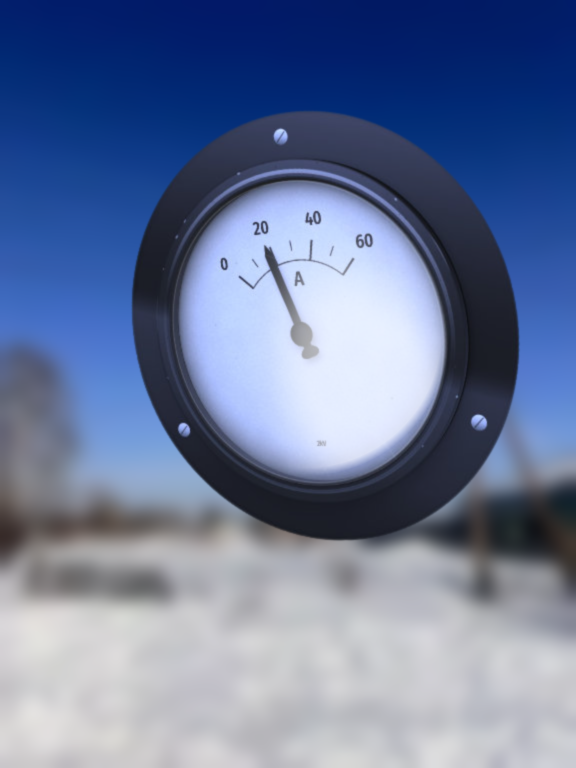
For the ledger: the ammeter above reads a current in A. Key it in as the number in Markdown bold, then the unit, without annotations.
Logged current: **20** A
